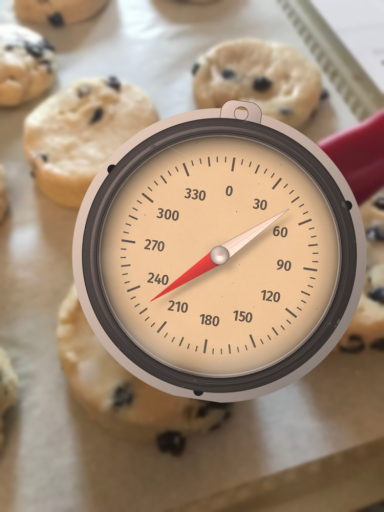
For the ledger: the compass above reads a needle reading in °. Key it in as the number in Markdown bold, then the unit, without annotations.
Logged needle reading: **227.5** °
